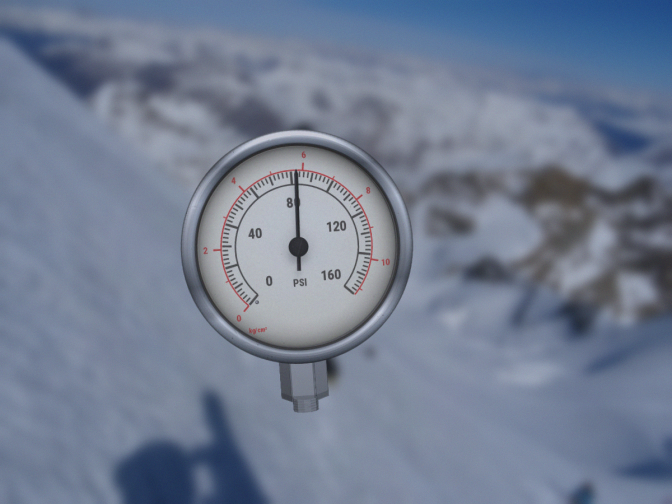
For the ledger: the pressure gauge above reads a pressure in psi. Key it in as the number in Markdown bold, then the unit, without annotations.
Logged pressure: **82** psi
